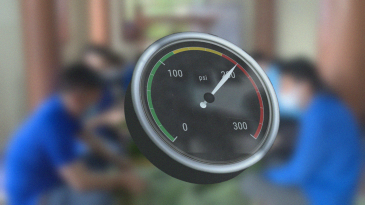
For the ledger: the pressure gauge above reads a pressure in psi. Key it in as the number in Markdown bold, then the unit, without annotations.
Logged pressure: **200** psi
